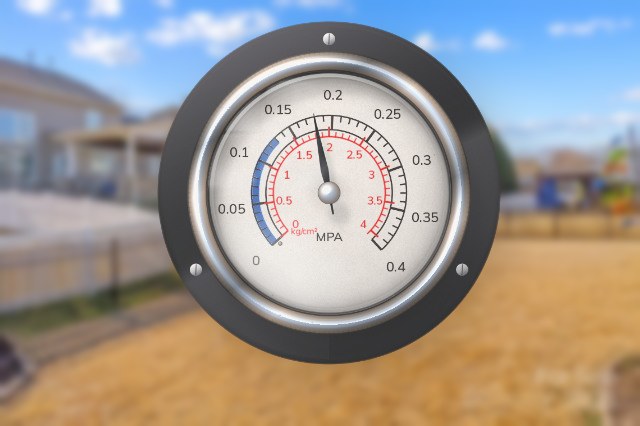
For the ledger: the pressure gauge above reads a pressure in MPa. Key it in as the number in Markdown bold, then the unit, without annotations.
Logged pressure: **0.18** MPa
